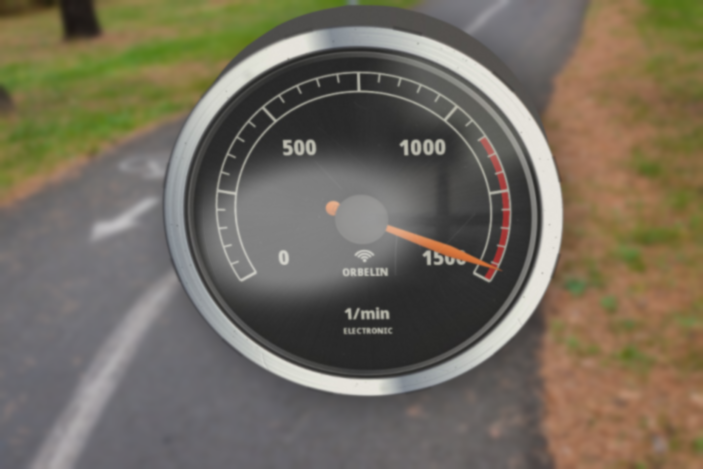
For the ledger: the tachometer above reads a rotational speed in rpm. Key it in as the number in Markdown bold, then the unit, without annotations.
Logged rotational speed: **1450** rpm
